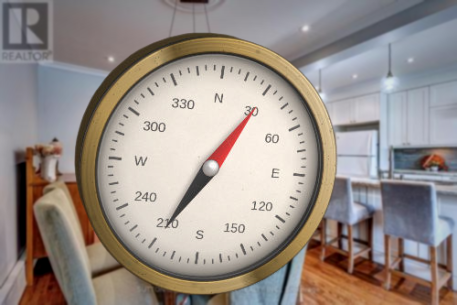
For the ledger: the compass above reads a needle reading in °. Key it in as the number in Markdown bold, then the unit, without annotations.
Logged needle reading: **30** °
